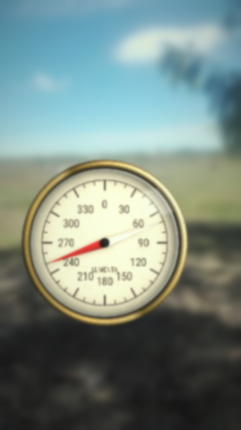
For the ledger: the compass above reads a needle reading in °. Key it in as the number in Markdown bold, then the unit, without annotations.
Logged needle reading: **250** °
